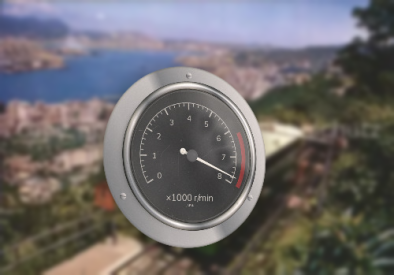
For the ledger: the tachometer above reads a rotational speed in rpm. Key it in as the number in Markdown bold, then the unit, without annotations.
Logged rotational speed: **7800** rpm
